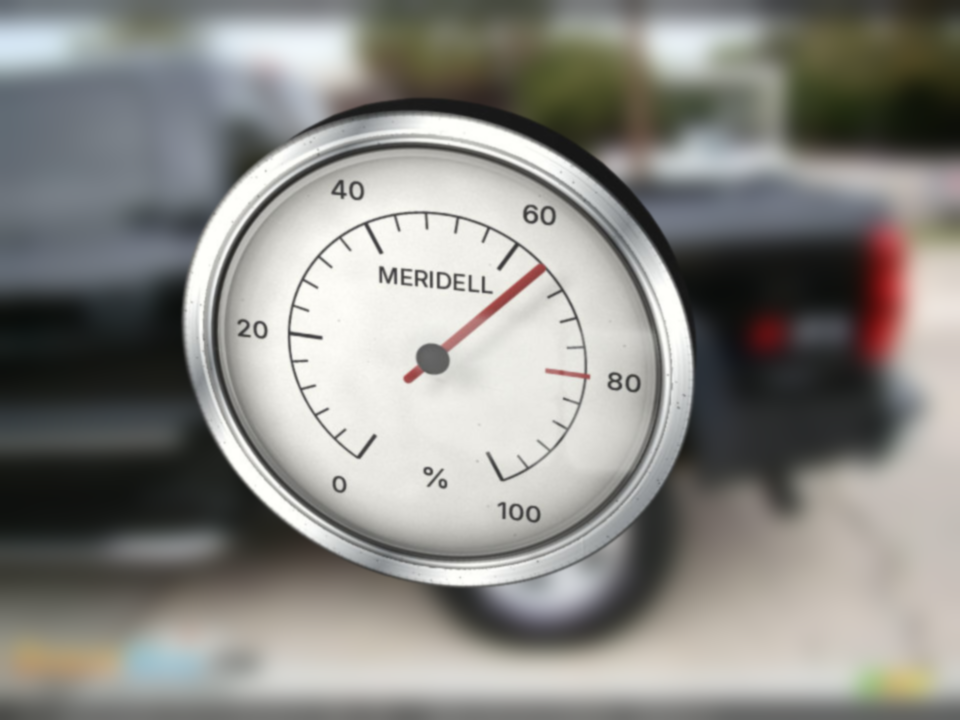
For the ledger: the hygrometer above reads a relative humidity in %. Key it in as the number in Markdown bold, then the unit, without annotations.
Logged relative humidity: **64** %
